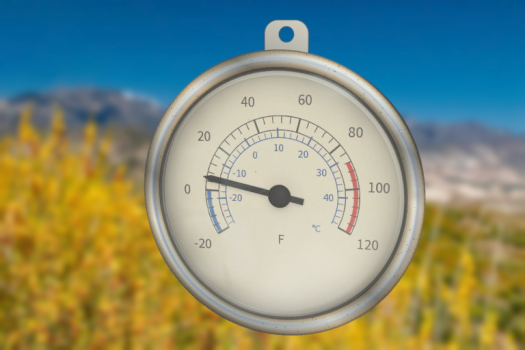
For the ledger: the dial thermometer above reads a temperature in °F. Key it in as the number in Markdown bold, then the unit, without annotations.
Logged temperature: **6** °F
